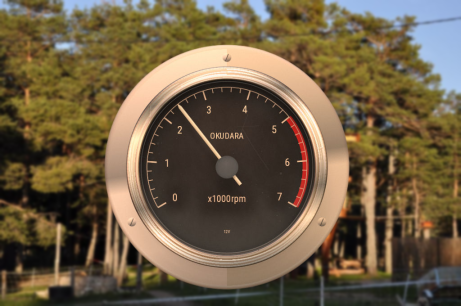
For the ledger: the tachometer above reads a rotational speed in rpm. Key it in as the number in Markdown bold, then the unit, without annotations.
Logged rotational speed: **2400** rpm
